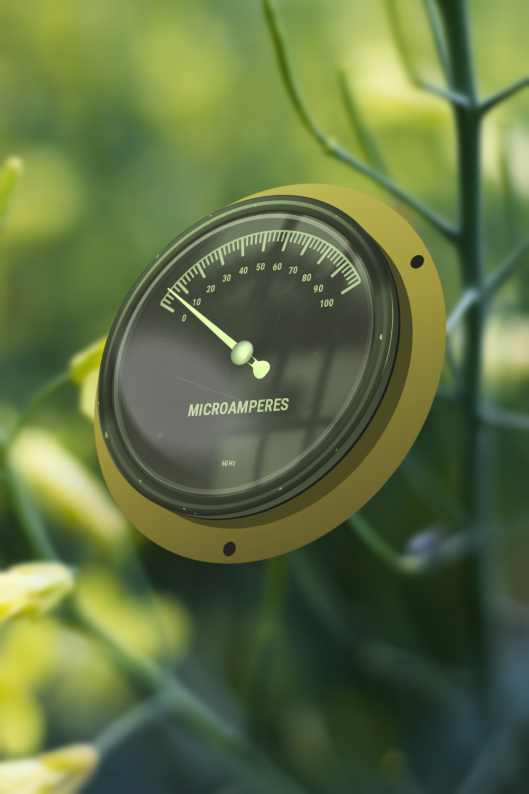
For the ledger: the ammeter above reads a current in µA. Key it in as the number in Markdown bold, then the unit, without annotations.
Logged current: **6** µA
